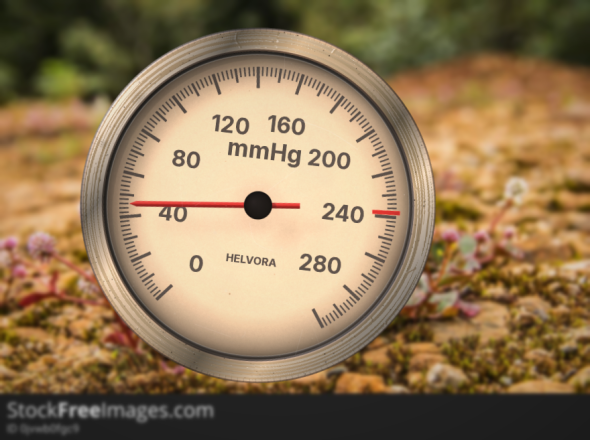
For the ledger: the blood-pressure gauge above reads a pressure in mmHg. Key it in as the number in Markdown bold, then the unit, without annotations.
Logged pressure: **46** mmHg
